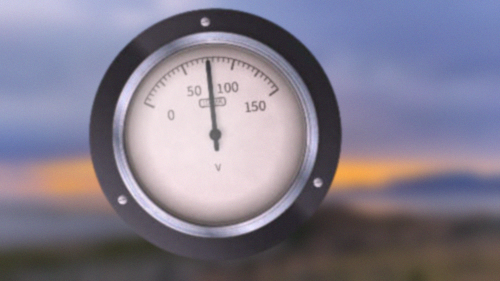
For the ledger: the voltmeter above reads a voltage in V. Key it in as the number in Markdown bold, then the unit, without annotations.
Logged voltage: **75** V
